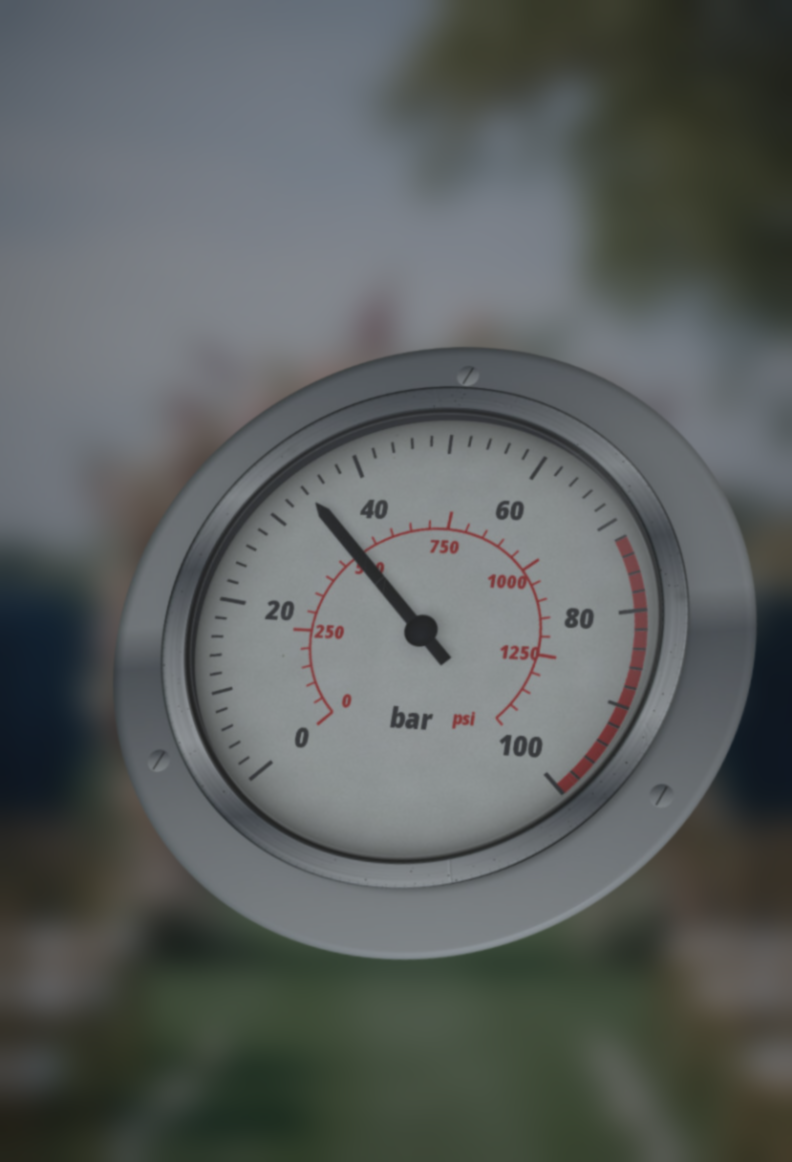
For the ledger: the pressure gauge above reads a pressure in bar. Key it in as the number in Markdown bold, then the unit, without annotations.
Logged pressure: **34** bar
